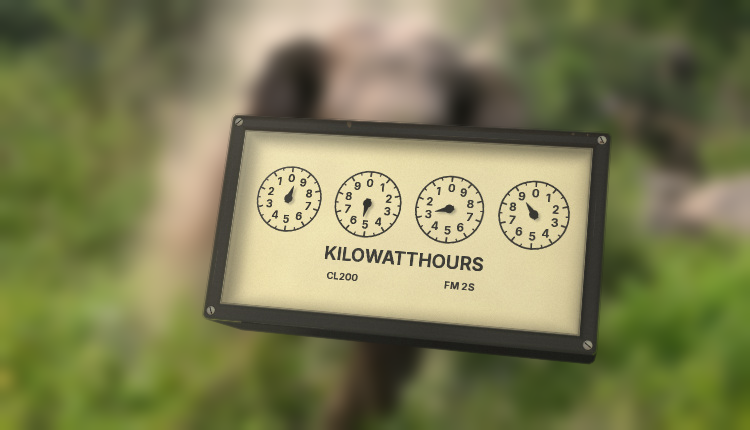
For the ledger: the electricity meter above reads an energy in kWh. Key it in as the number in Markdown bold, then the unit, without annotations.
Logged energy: **9529** kWh
